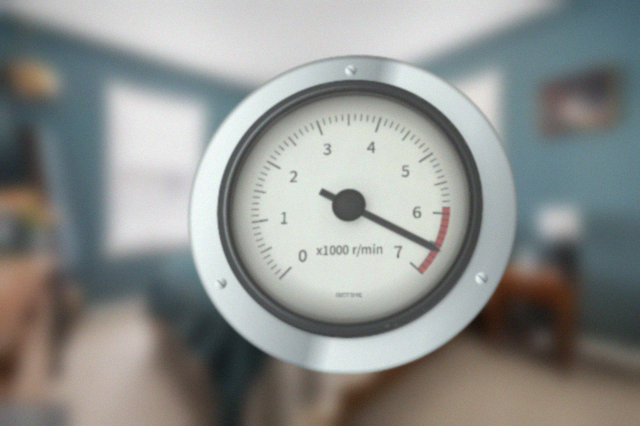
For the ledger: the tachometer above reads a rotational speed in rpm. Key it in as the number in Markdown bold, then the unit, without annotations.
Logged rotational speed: **6600** rpm
